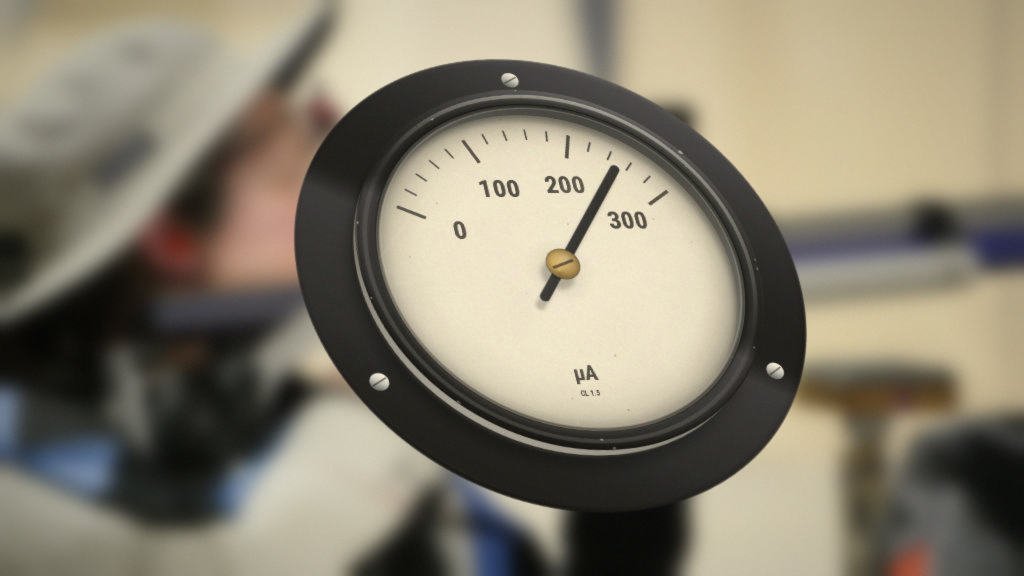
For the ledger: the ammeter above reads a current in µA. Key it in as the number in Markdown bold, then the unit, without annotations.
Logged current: **250** µA
